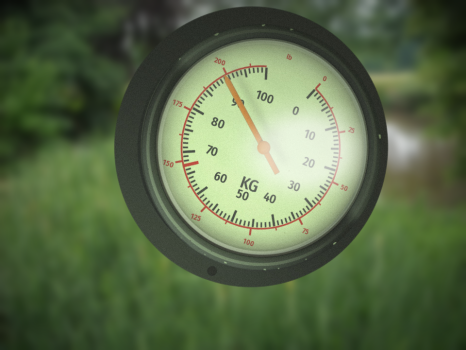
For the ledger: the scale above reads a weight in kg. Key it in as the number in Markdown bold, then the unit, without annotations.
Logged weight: **90** kg
